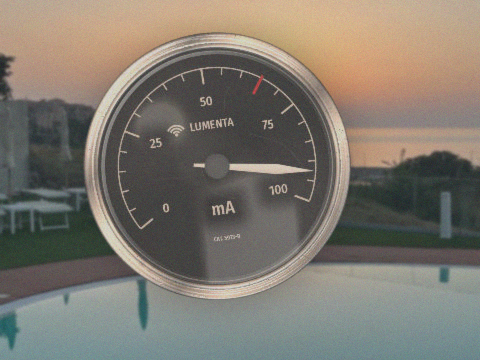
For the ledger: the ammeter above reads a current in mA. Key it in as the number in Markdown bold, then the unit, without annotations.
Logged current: **92.5** mA
